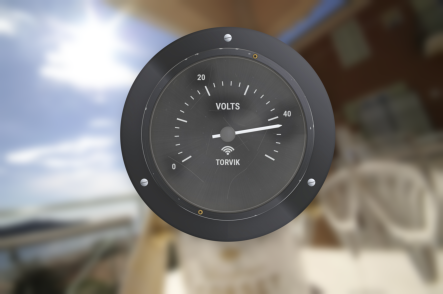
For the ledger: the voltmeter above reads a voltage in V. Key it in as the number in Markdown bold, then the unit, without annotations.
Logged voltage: **42** V
